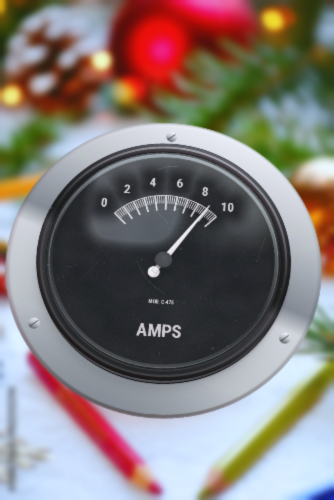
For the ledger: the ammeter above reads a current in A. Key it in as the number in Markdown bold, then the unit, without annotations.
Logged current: **9** A
